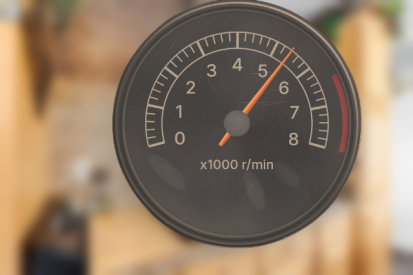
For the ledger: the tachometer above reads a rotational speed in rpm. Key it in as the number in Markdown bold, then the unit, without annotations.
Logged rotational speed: **5400** rpm
